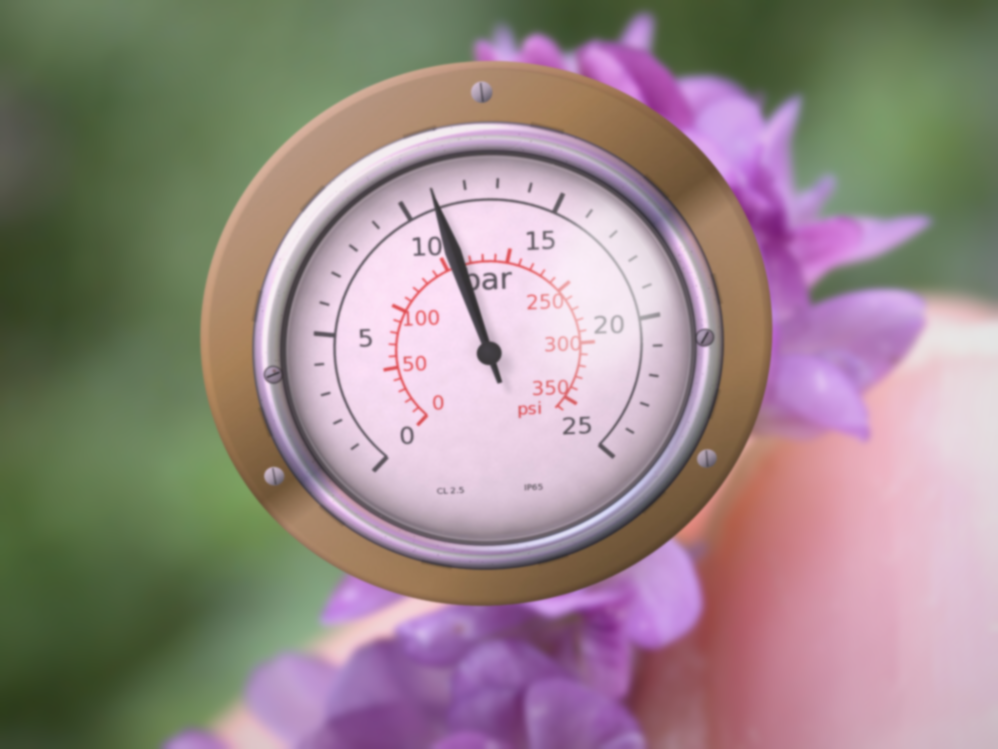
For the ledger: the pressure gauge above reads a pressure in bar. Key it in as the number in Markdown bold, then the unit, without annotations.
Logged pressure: **11** bar
